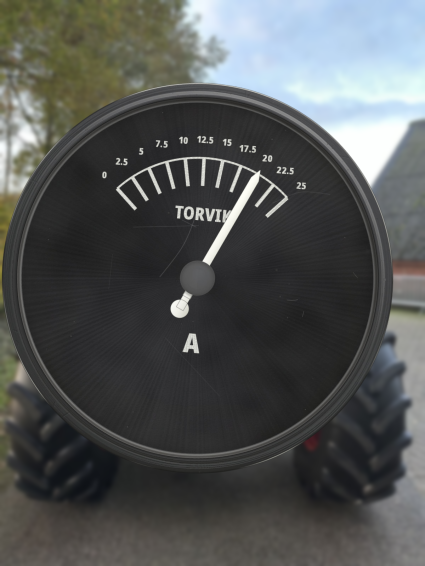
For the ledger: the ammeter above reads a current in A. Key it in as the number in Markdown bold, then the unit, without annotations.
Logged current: **20** A
